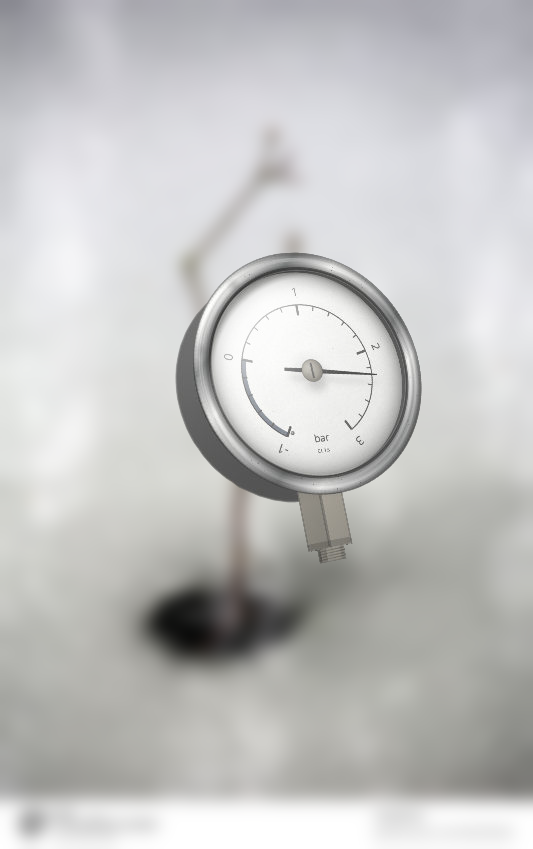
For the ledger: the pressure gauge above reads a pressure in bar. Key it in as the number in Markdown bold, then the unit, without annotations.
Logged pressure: **2.3** bar
